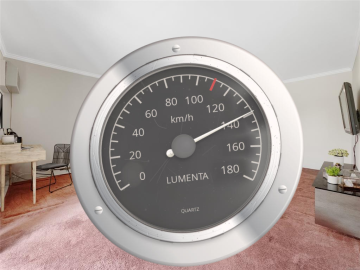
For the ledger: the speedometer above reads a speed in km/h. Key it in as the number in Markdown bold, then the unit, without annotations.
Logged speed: **140** km/h
